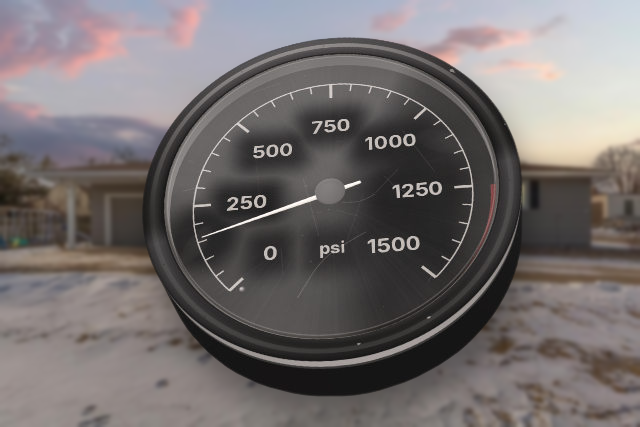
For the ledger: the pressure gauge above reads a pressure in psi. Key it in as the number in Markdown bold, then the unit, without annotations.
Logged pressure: **150** psi
